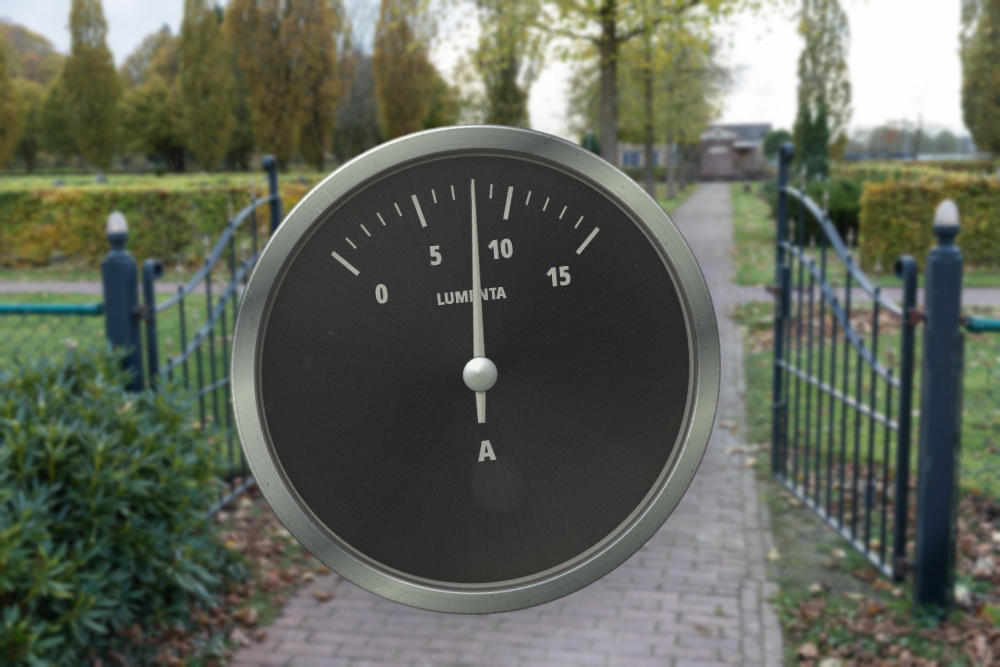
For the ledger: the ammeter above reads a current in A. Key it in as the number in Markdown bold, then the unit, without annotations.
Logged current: **8** A
